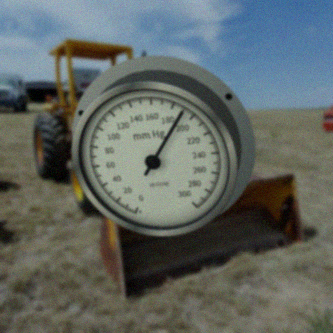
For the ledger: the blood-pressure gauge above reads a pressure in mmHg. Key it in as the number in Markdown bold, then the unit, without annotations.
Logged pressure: **190** mmHg
